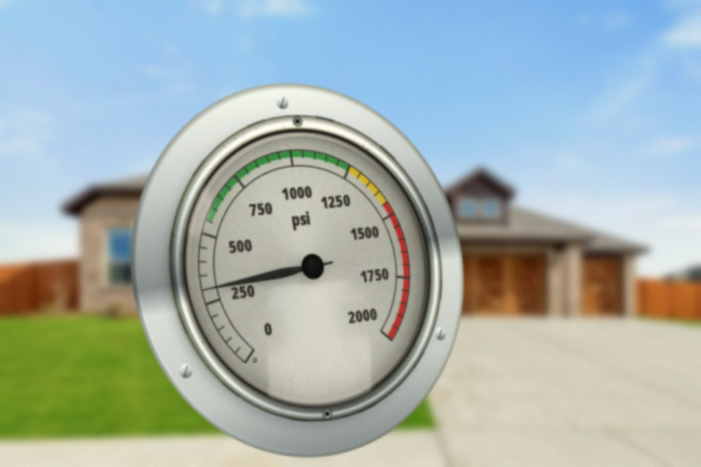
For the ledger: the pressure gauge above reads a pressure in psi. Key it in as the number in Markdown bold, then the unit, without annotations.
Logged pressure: **300** psi
